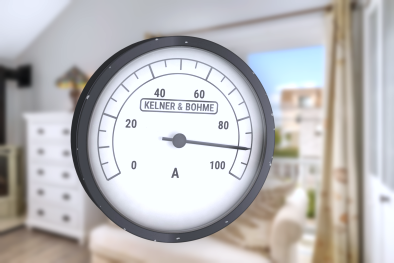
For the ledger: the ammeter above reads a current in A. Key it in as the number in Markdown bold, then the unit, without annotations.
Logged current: **90** A
